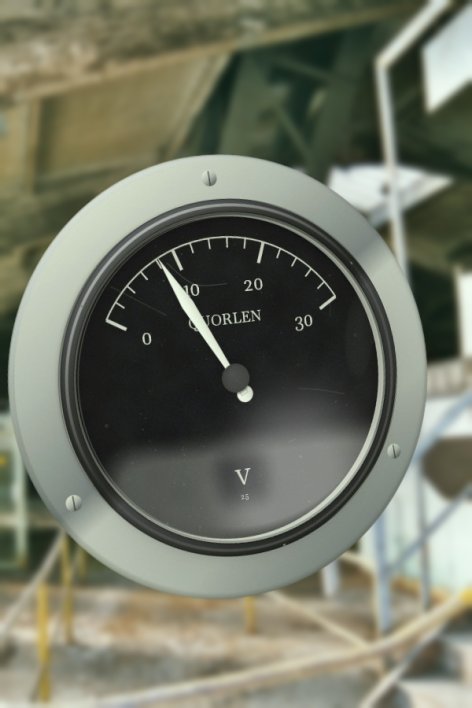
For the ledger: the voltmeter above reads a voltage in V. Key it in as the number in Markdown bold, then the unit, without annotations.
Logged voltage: **8** V
